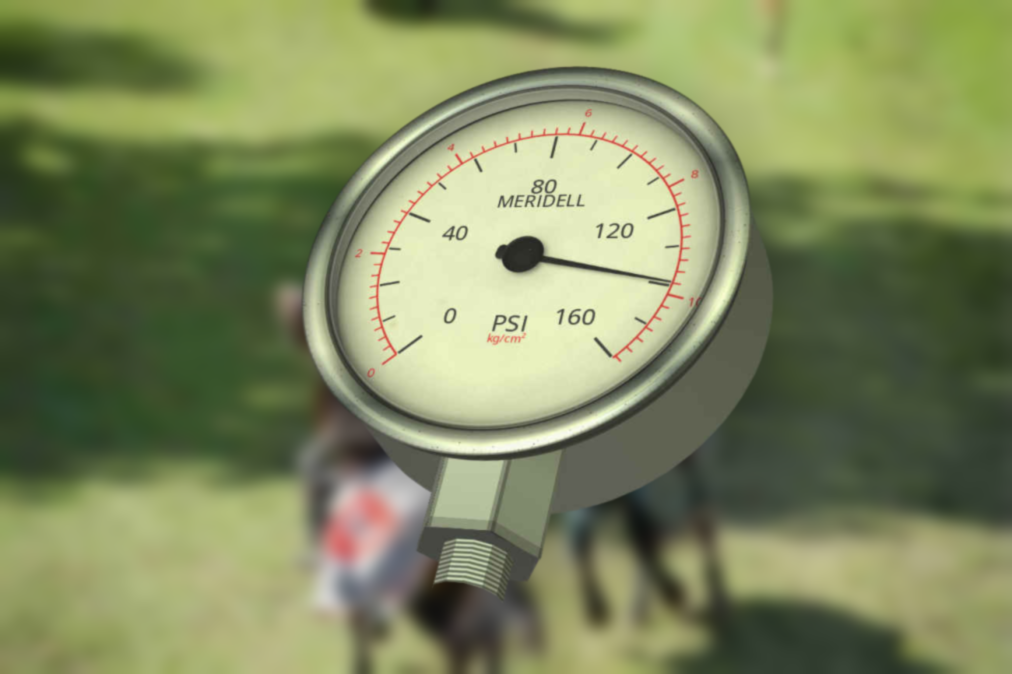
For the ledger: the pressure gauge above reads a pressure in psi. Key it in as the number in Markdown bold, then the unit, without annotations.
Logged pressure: **140** psi
